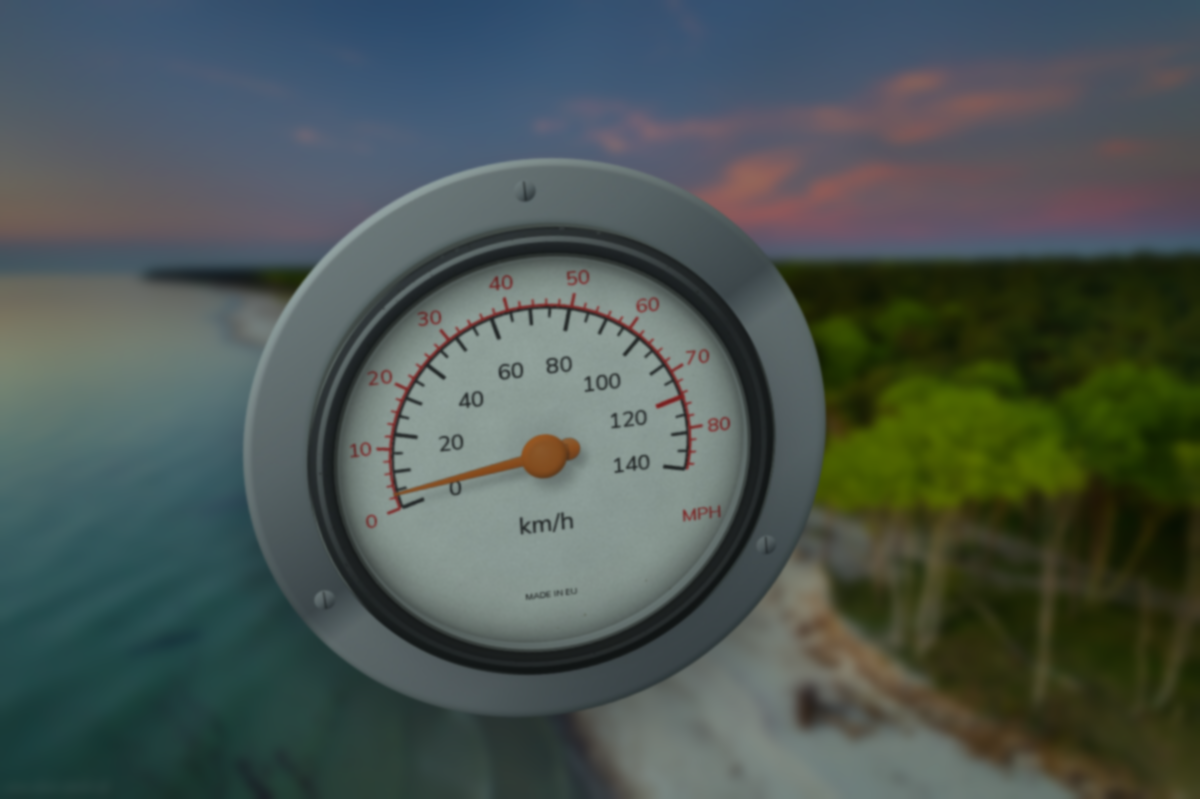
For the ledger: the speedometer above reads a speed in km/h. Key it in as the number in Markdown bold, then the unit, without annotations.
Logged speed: **5** km/h
